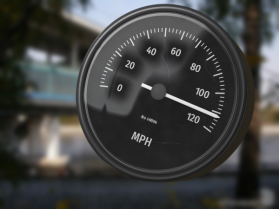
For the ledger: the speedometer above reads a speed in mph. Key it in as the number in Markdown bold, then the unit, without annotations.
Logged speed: **112** mph
